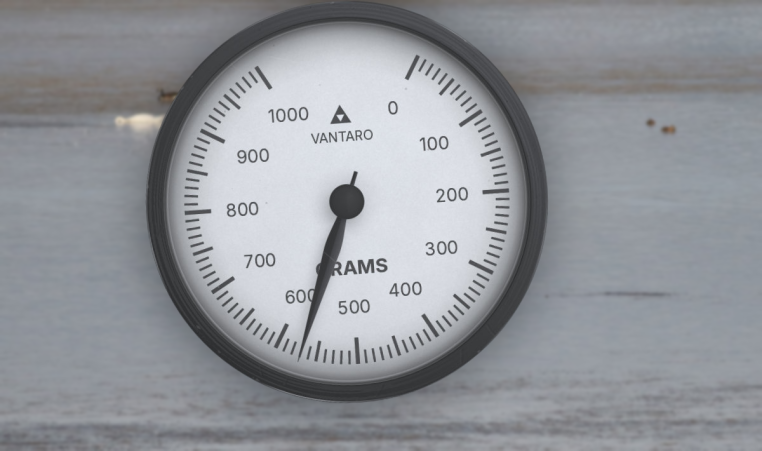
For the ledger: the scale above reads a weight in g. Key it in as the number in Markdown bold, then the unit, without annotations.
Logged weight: **570** g
